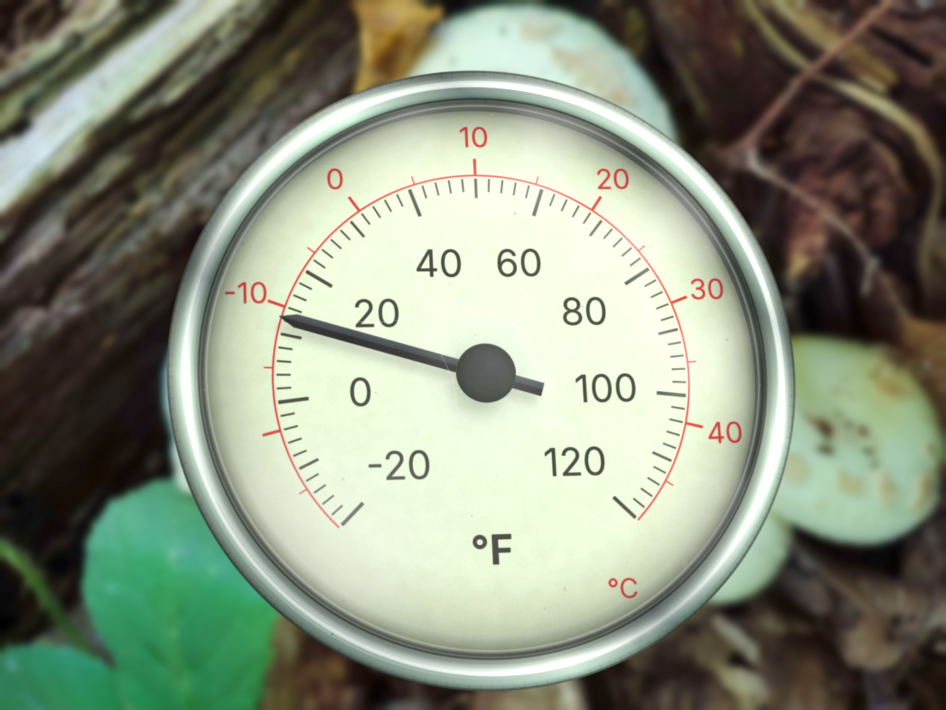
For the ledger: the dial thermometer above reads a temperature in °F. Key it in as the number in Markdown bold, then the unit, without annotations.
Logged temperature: **12** °F
